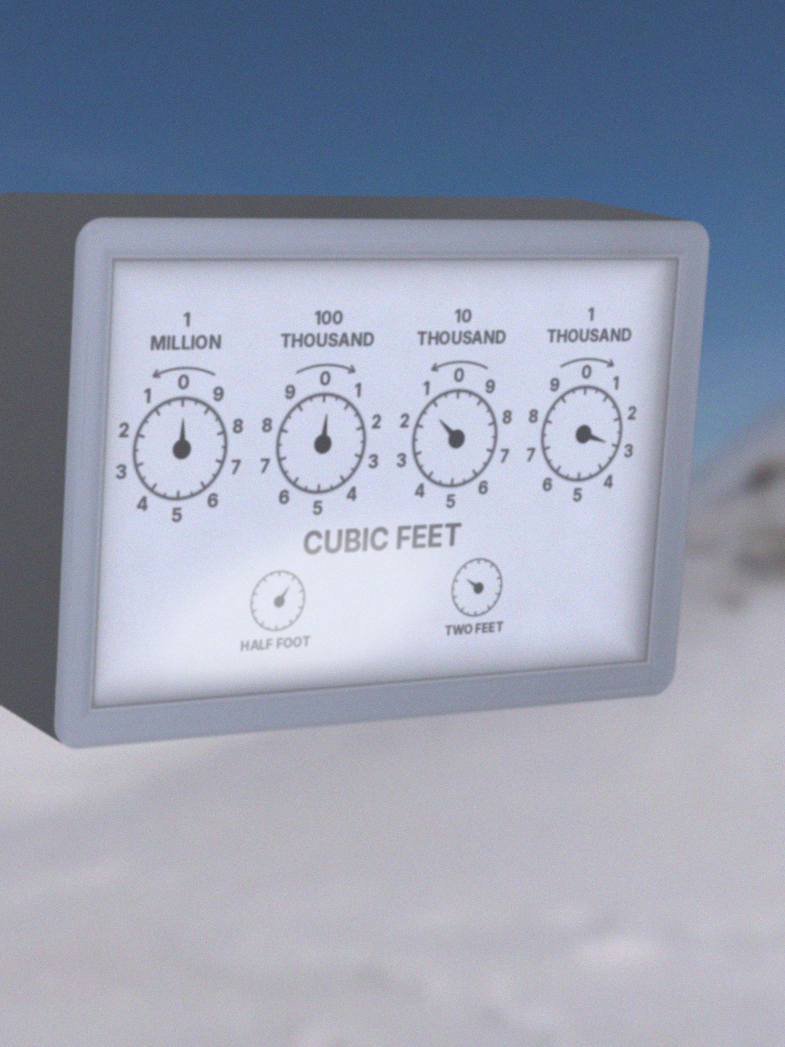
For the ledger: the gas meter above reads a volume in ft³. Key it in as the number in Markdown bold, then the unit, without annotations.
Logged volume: **1300** ft³
